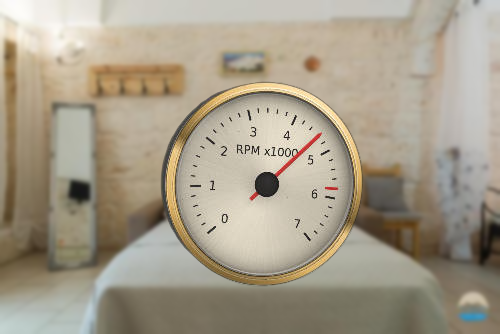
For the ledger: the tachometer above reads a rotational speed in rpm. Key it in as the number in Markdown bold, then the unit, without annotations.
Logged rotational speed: **4600** rpm
